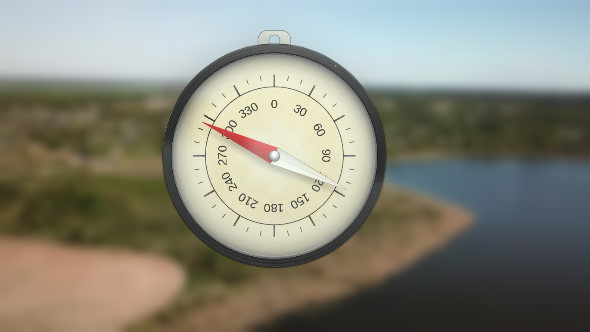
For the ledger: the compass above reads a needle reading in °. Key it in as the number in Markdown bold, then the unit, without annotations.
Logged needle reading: **295** °
